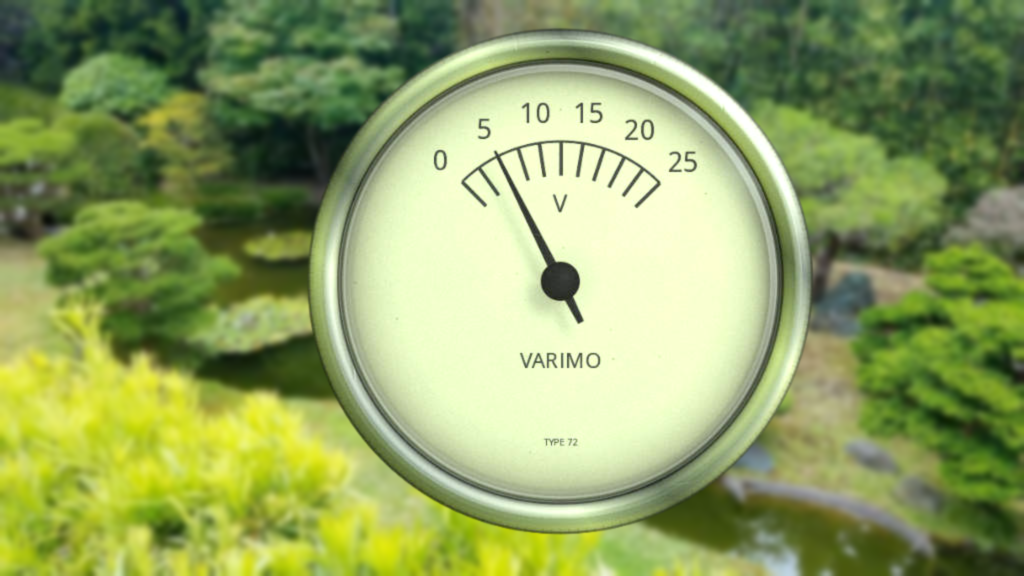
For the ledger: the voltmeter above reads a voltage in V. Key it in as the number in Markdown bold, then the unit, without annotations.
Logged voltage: **5** V
